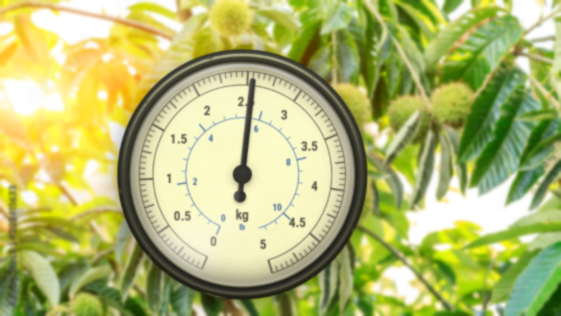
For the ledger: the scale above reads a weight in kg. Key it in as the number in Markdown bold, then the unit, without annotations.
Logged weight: **2.55** kg
